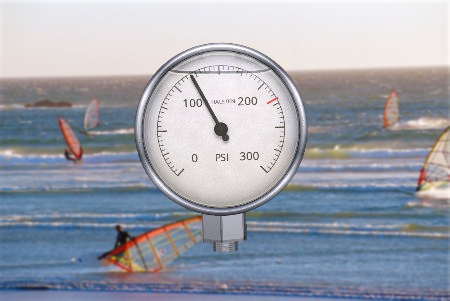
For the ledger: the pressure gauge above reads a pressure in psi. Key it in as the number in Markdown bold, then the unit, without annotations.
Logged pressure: **120** psi
